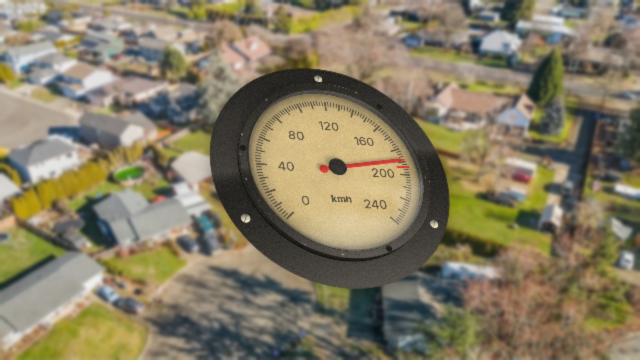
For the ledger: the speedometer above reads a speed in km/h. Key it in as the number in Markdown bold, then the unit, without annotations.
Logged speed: **190** km/h
